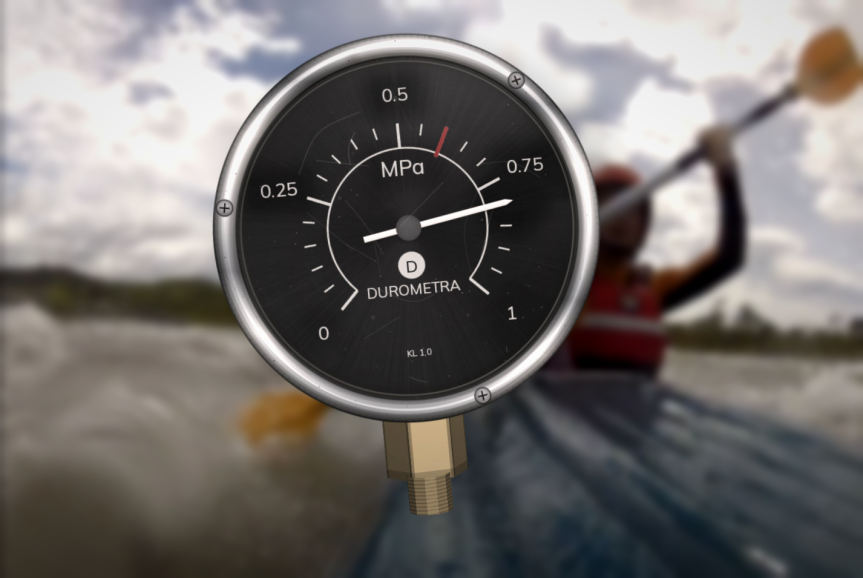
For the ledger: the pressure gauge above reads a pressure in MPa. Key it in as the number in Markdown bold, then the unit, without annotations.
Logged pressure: **0.8** MPa
